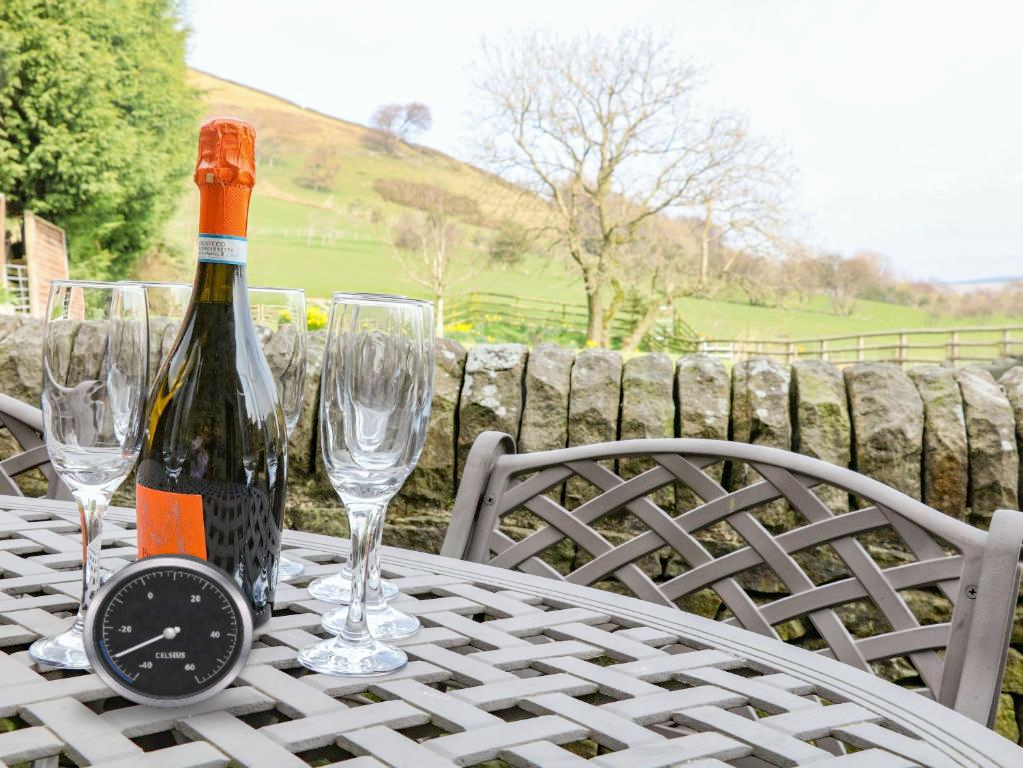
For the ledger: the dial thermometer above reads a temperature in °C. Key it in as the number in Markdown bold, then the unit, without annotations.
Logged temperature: **-30** °C
